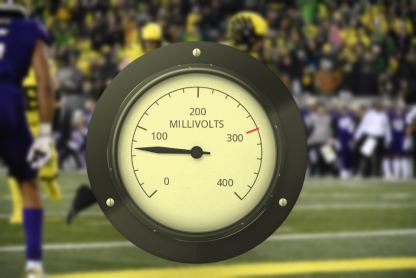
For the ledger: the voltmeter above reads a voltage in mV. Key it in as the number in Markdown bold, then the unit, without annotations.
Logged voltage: **70** mV
